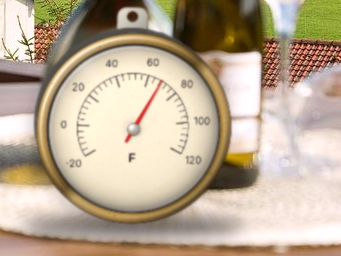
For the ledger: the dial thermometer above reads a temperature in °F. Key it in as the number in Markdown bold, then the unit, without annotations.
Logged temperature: **68** °F
